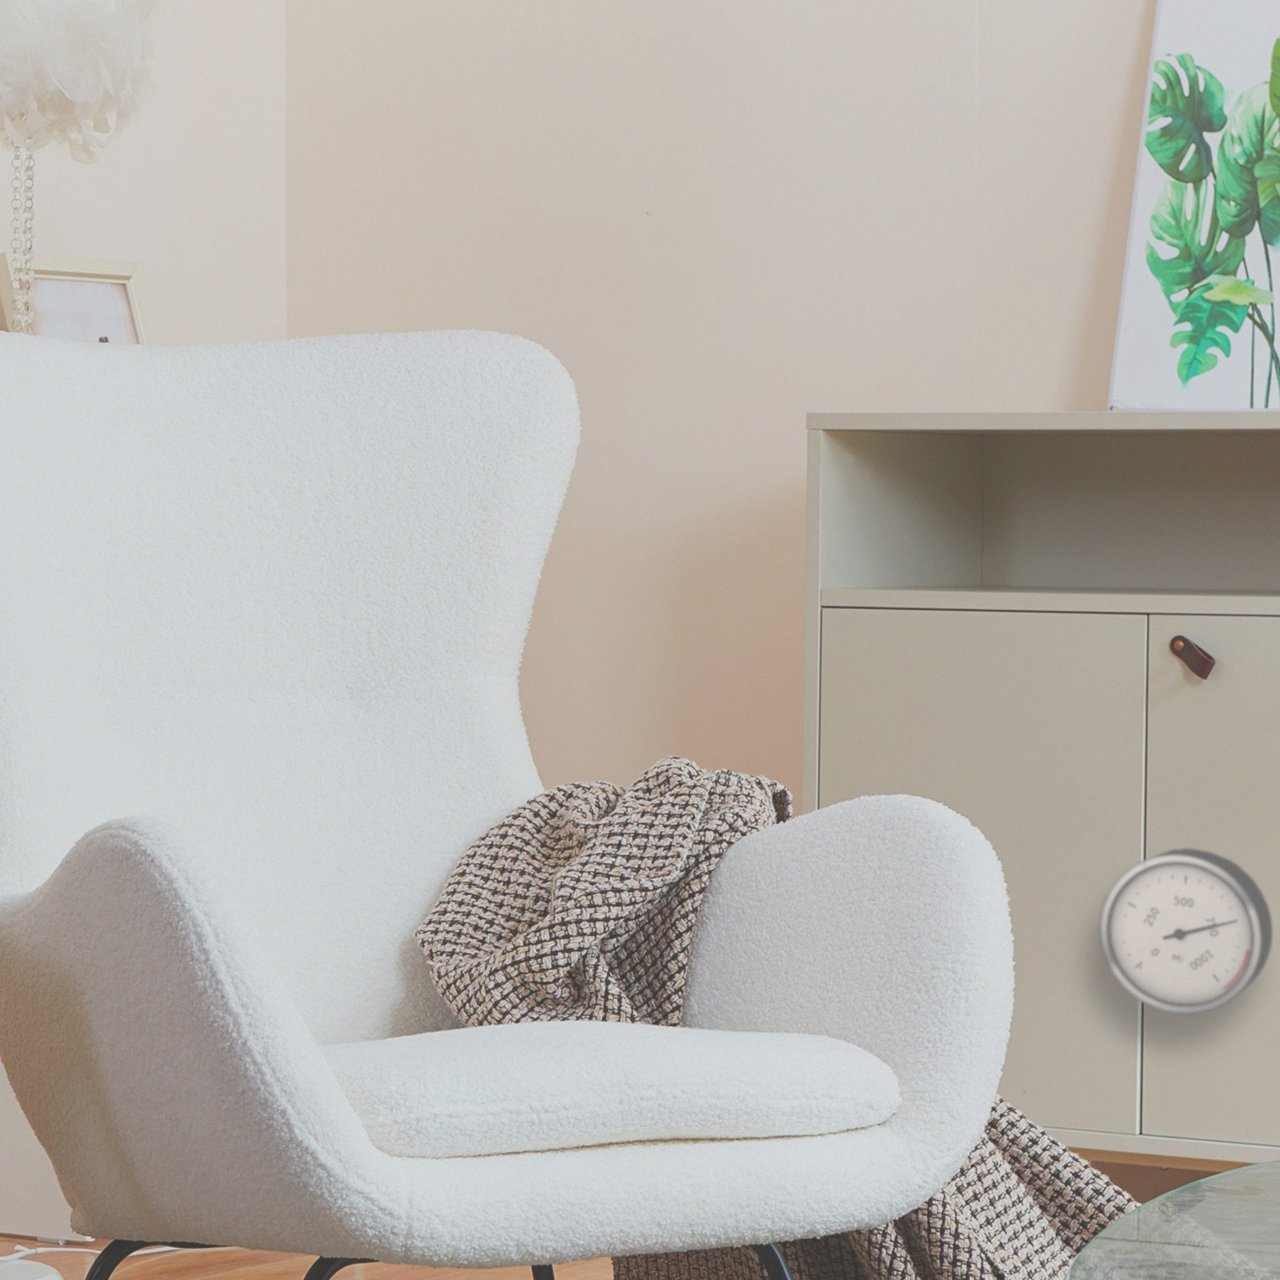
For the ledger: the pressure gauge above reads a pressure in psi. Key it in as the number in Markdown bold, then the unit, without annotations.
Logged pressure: **750** psi
